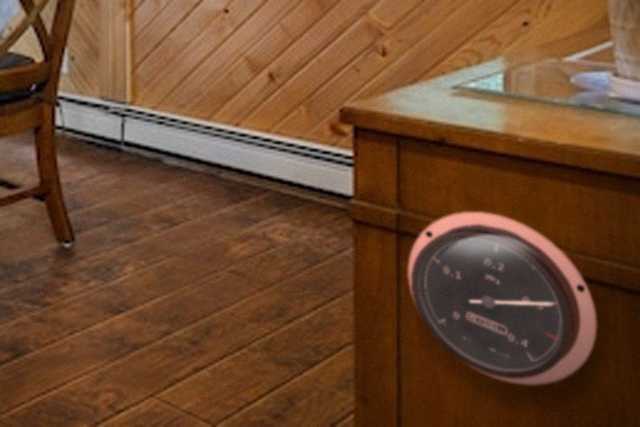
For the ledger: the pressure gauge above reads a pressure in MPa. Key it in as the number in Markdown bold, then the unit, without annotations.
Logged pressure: **0.3** MPa
